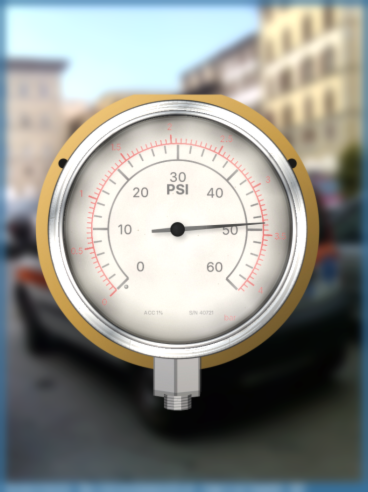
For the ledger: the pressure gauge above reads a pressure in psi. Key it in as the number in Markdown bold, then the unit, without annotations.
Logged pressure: **49** psi
